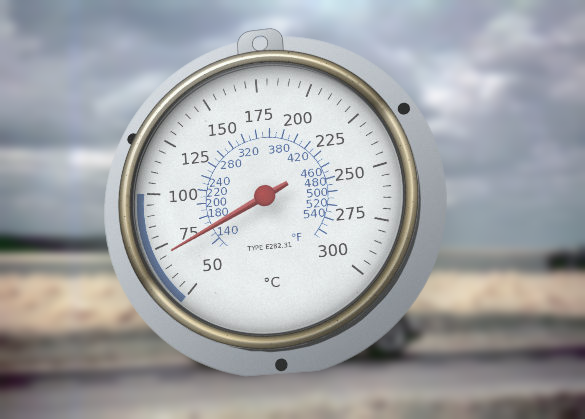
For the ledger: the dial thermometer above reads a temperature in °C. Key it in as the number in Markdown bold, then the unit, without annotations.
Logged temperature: **70** °C
